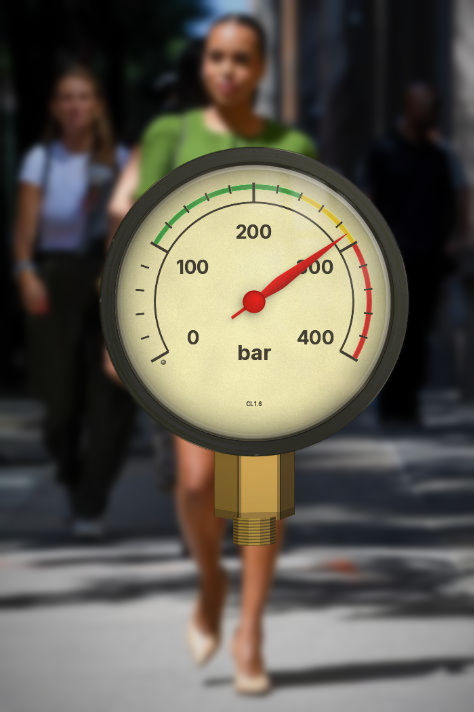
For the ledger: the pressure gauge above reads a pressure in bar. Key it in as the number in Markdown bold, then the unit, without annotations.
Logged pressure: **290** bar
